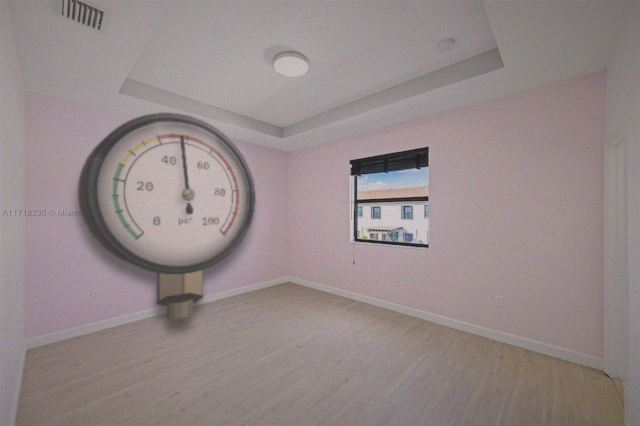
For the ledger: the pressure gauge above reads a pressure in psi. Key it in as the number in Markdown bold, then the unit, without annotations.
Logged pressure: **47.5** psi
